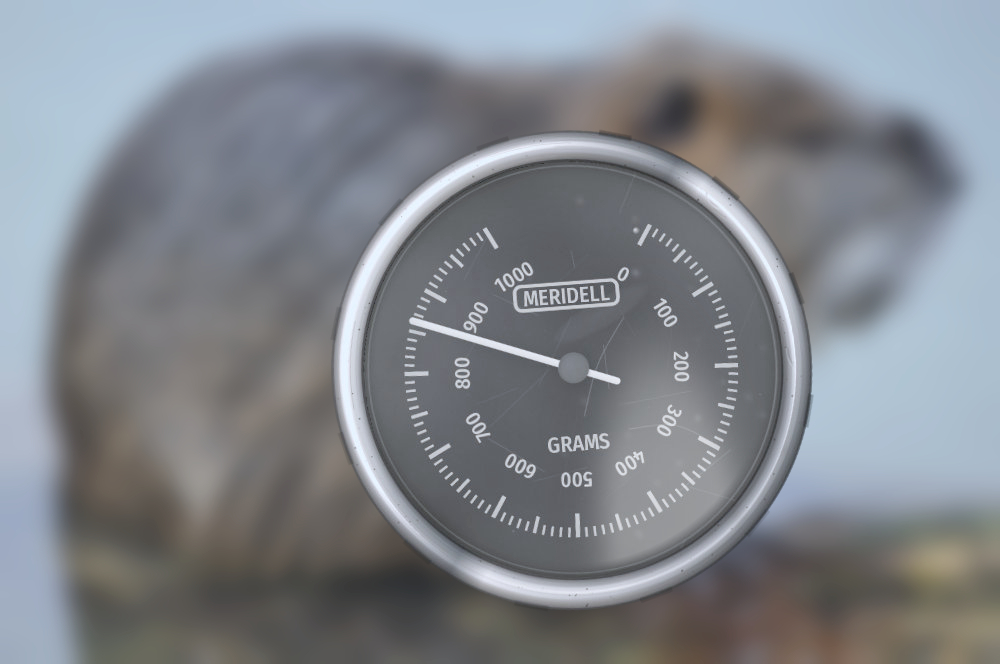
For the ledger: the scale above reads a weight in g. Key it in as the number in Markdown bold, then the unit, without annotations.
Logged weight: **860** g
